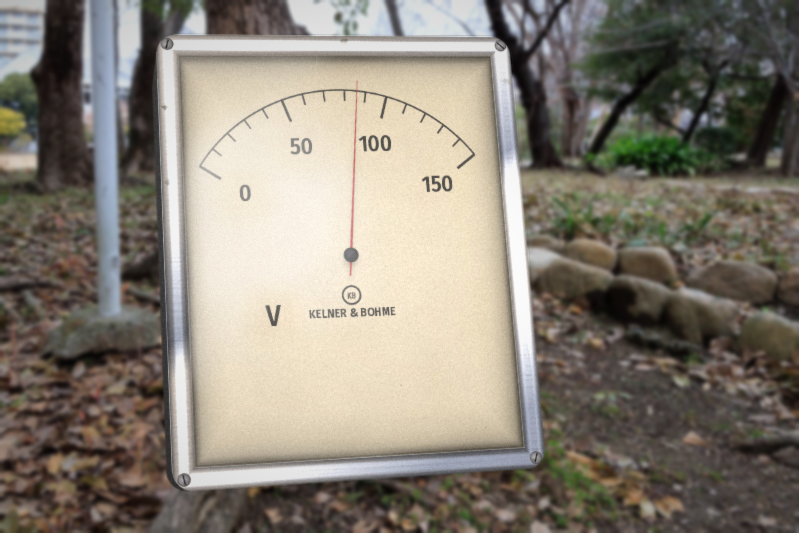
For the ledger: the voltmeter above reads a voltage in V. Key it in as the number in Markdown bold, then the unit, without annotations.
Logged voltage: **85** V
